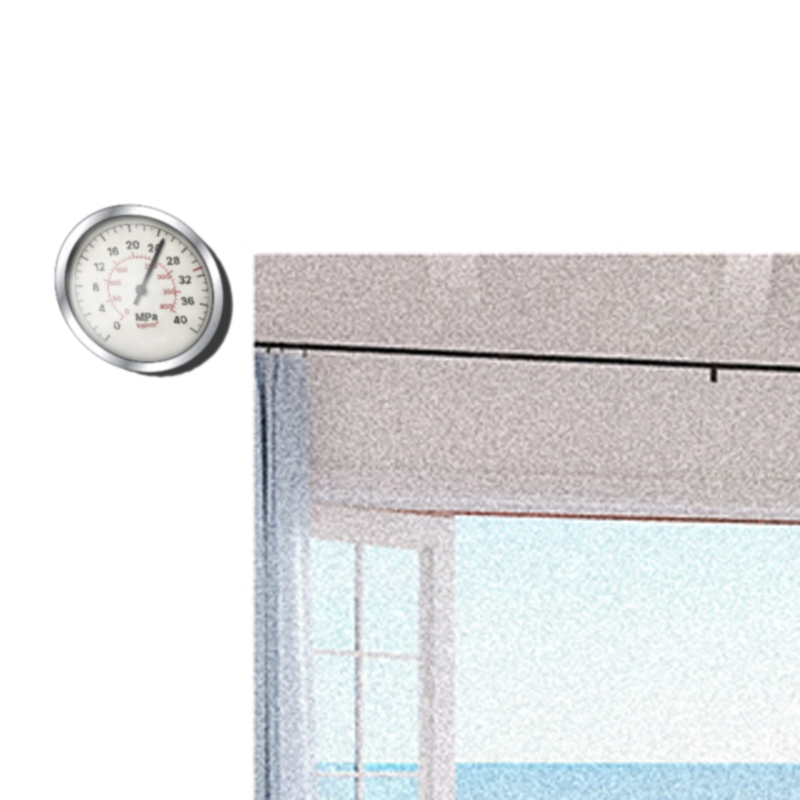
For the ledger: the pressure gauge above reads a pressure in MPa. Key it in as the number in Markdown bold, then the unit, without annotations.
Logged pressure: **25** MPa
